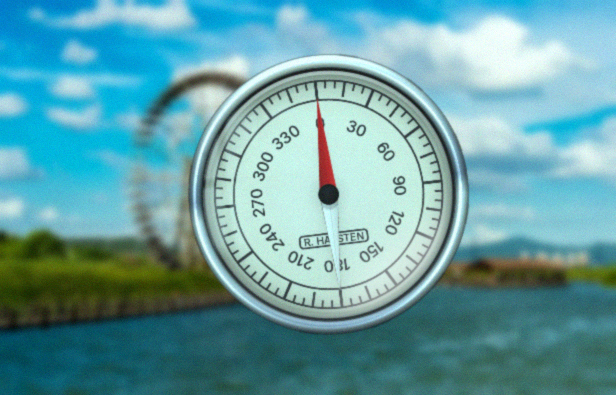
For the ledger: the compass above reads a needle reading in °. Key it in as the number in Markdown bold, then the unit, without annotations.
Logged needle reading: **0** °
